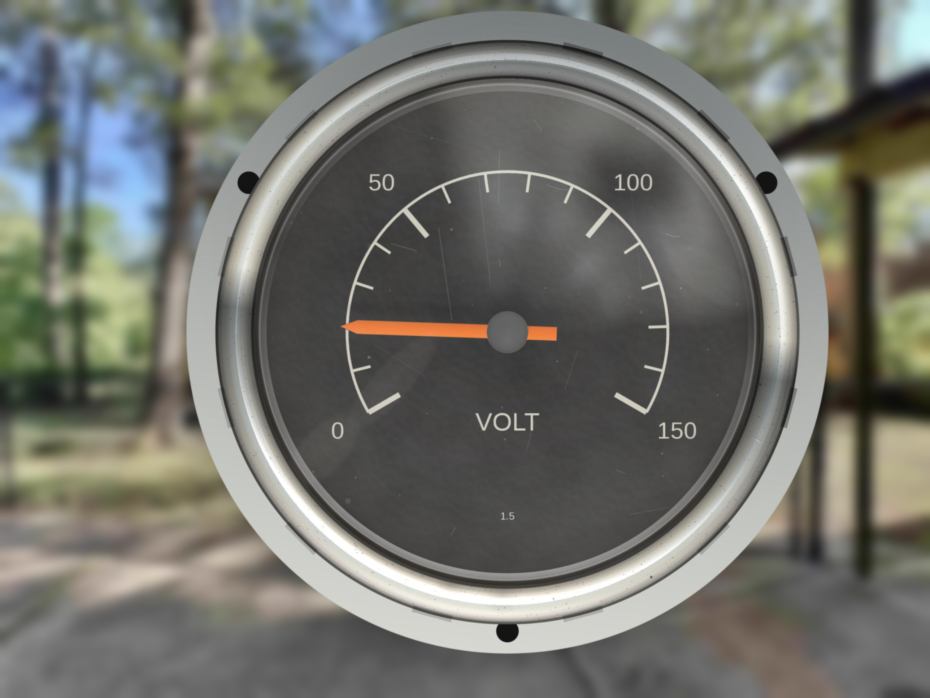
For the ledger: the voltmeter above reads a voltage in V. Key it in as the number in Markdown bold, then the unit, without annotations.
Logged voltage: **20** V
